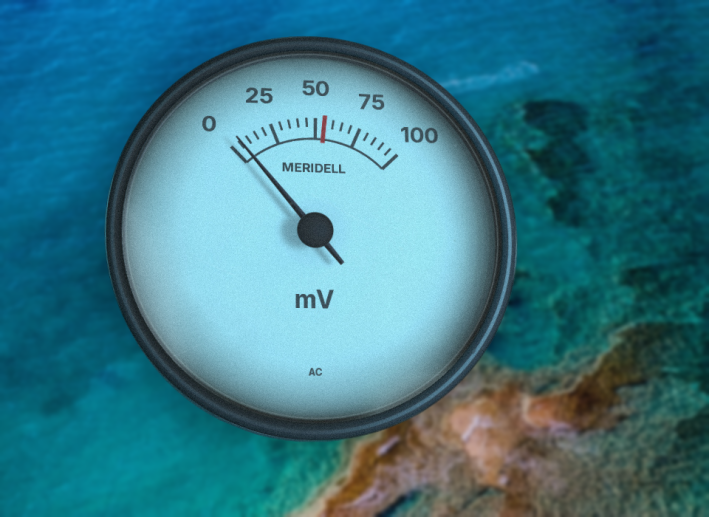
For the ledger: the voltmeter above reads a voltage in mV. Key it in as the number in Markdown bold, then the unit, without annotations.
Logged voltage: **5** mV
